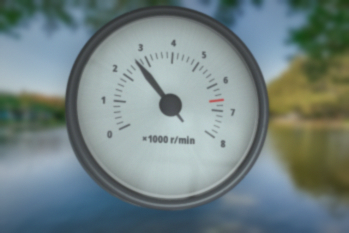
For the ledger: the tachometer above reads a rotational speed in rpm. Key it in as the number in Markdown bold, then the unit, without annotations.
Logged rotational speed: **2600** rpm
